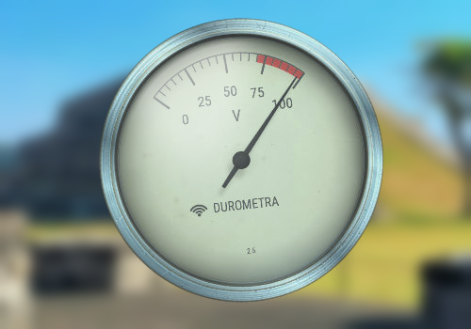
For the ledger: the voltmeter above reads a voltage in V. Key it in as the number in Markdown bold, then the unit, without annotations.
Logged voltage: **97.5** V
